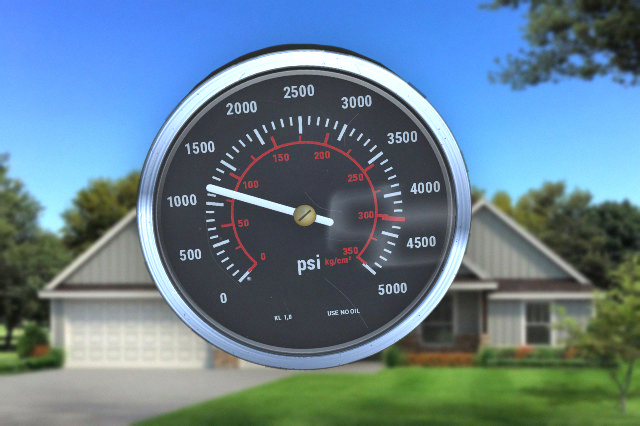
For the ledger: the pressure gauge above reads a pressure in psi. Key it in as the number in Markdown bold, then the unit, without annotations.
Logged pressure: **1200** psi
